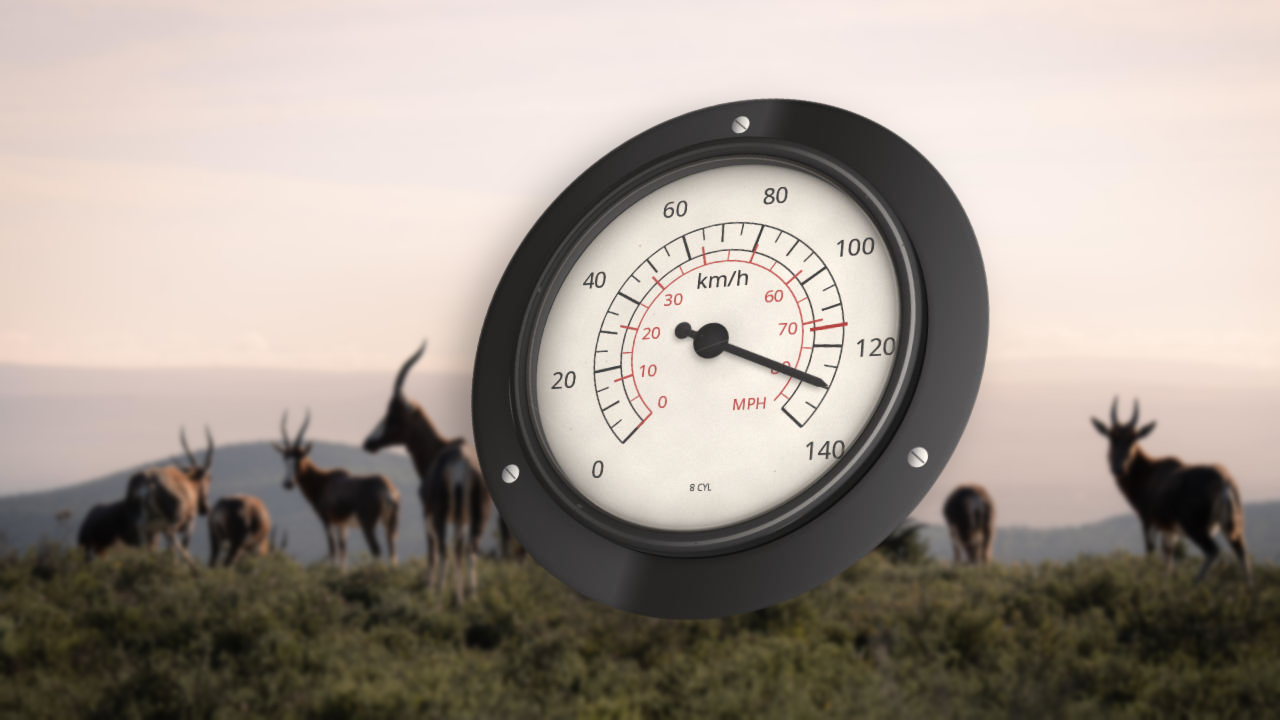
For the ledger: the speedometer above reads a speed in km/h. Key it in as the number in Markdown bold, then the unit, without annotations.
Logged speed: **130** km/h
